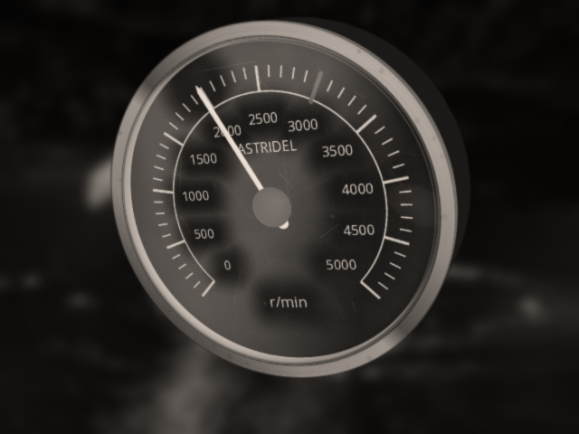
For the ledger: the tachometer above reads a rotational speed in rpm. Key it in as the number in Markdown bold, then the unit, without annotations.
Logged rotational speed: **2000** rpm
